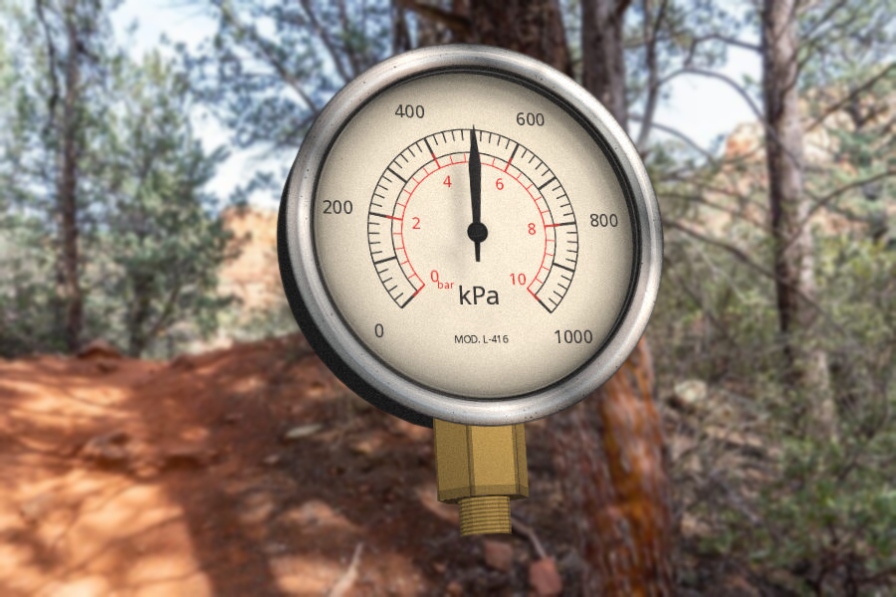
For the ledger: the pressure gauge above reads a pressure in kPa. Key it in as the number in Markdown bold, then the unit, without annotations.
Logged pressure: **500** kPa
